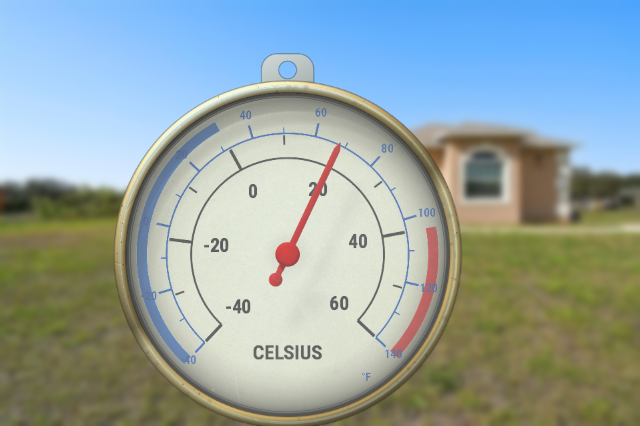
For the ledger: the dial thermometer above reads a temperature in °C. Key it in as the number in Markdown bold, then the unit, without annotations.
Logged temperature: **20** °C
